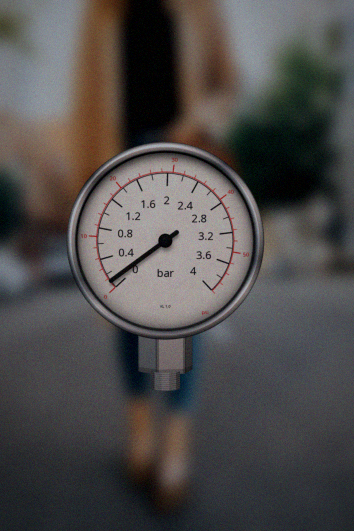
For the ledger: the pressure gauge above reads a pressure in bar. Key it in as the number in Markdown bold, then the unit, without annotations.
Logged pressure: **0.1** bar
